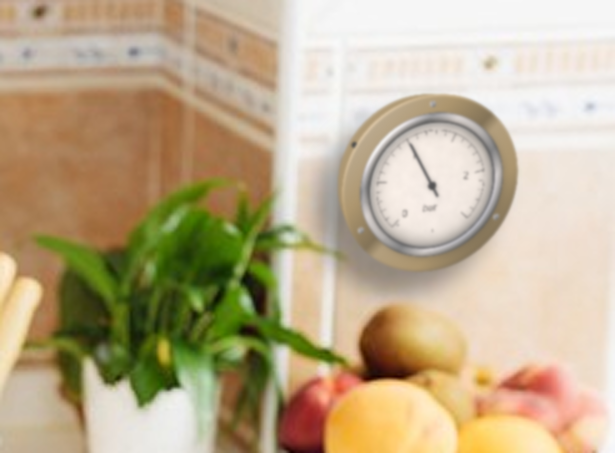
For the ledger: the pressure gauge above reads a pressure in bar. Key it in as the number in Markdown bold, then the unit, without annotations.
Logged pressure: **1** bar
